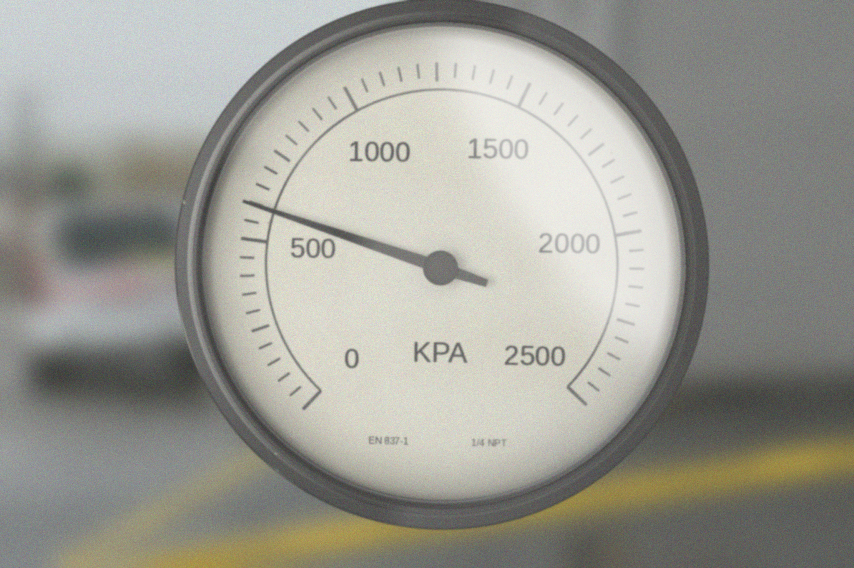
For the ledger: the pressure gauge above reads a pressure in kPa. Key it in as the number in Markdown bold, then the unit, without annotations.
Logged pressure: **600** kPa
